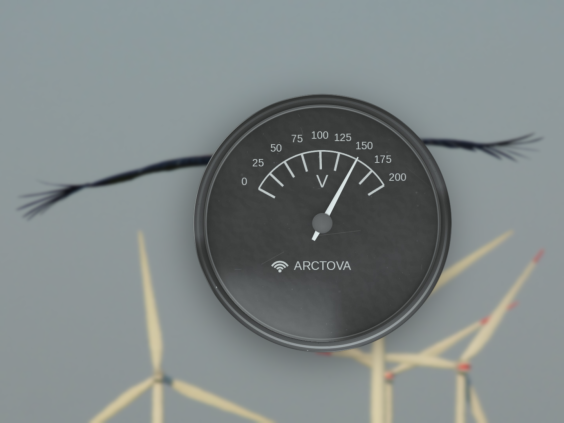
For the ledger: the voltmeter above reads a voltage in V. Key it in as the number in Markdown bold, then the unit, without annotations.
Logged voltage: **150** V
